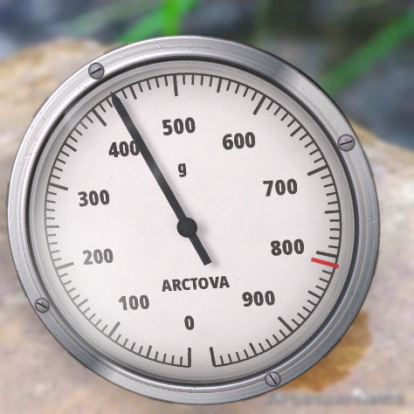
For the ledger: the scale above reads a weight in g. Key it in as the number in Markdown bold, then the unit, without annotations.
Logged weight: **430** g
